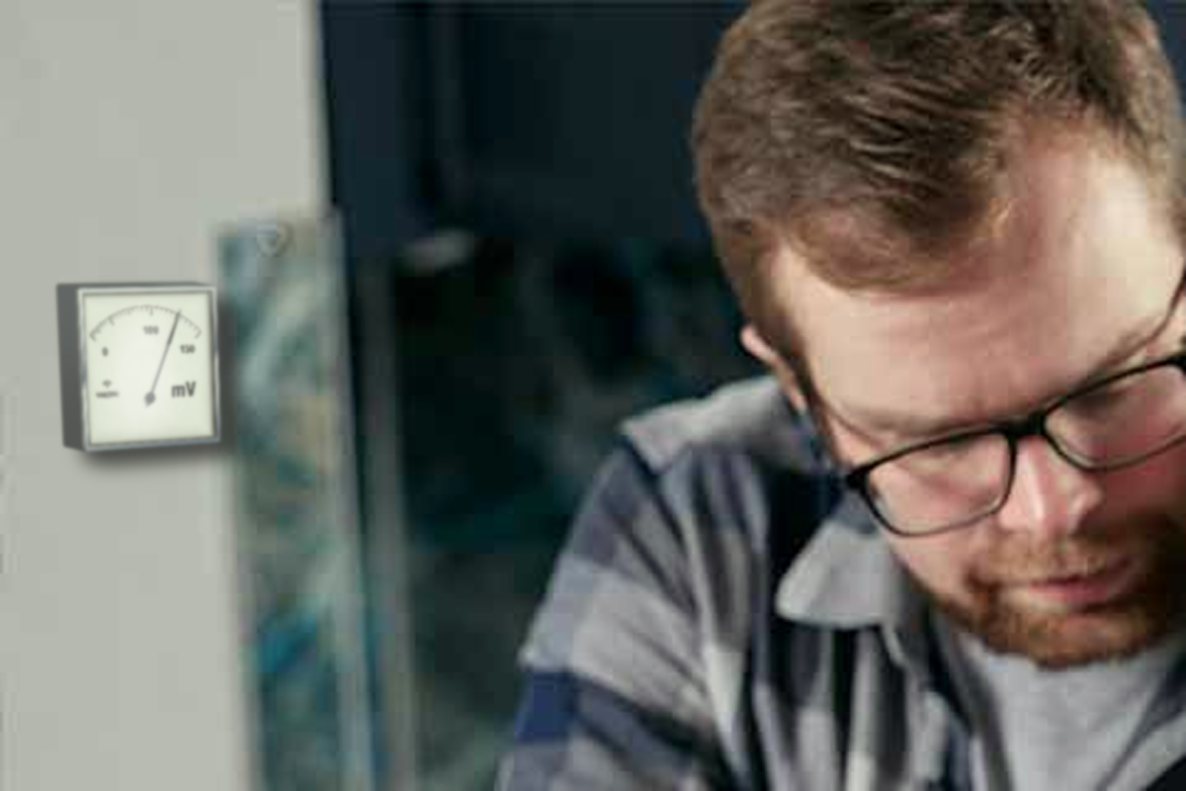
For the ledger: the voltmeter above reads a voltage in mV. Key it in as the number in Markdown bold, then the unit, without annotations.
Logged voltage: **125** mV
